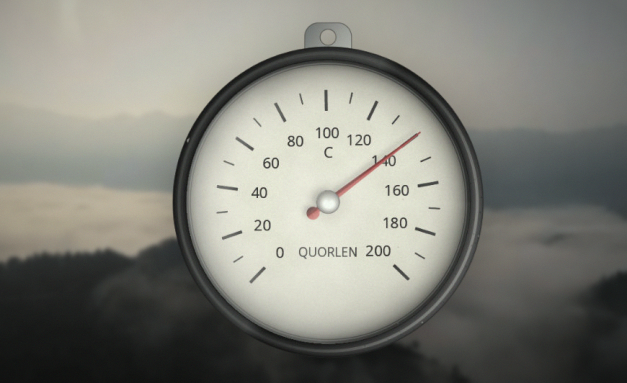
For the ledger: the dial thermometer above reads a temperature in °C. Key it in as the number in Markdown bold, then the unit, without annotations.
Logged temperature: **140** °C
